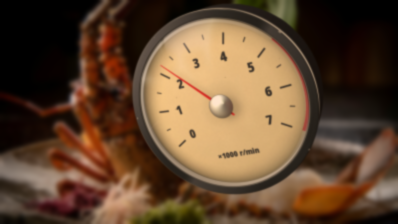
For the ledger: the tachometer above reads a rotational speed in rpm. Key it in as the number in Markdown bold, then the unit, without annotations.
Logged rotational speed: **2250** rpm
